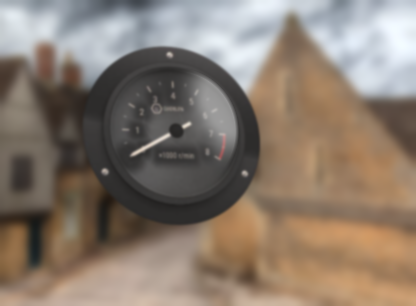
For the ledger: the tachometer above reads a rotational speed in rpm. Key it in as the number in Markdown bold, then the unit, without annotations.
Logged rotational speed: **0** rpm
